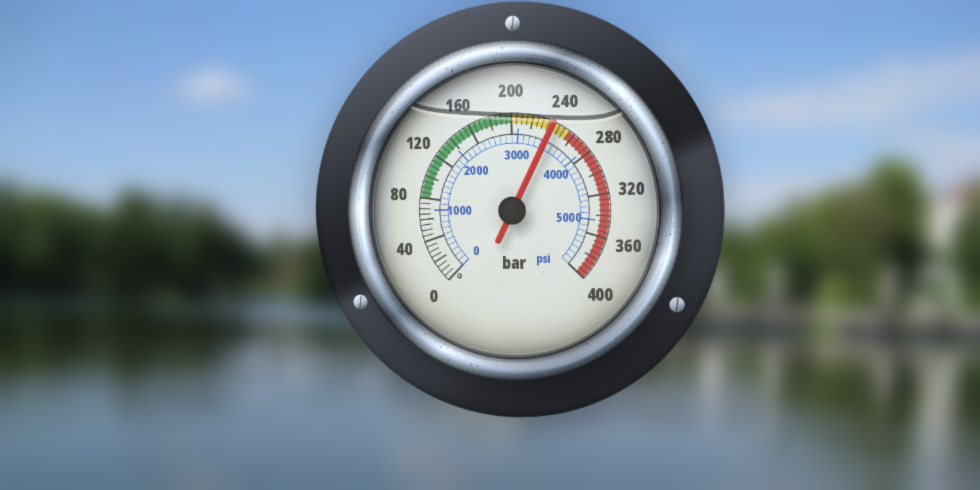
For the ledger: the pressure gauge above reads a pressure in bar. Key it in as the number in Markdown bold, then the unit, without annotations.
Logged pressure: **240** bar
